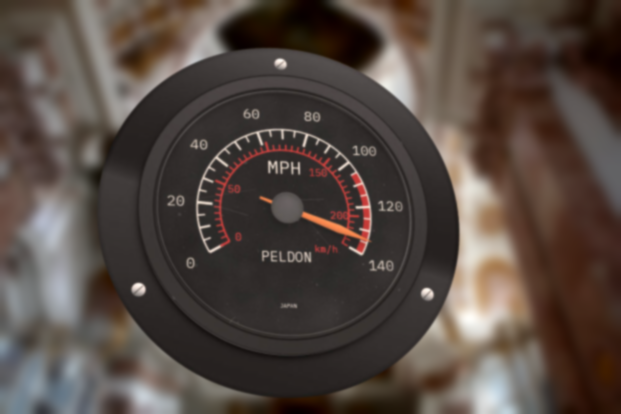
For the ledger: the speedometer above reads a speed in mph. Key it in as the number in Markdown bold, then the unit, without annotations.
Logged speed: **135** mph
